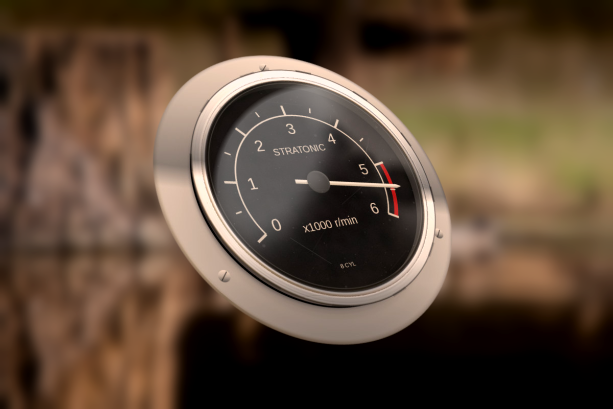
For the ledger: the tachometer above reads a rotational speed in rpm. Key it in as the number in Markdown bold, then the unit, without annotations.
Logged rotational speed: **5500** rpm
